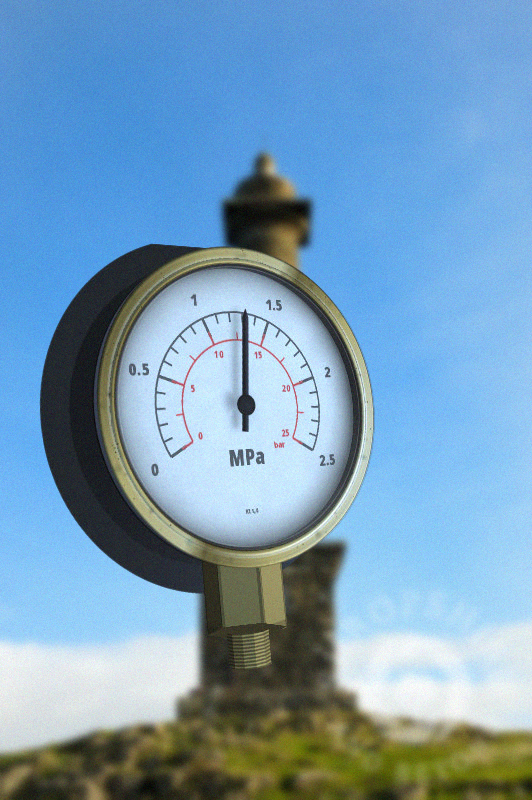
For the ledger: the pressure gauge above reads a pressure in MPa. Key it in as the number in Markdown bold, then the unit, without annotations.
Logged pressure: **1.3** MPa
